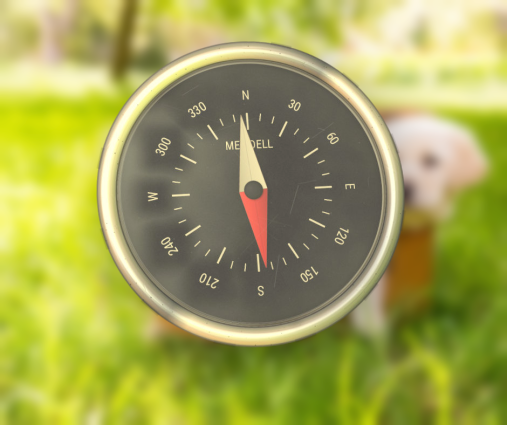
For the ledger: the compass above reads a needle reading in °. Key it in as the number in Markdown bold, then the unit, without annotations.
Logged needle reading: **175** °
